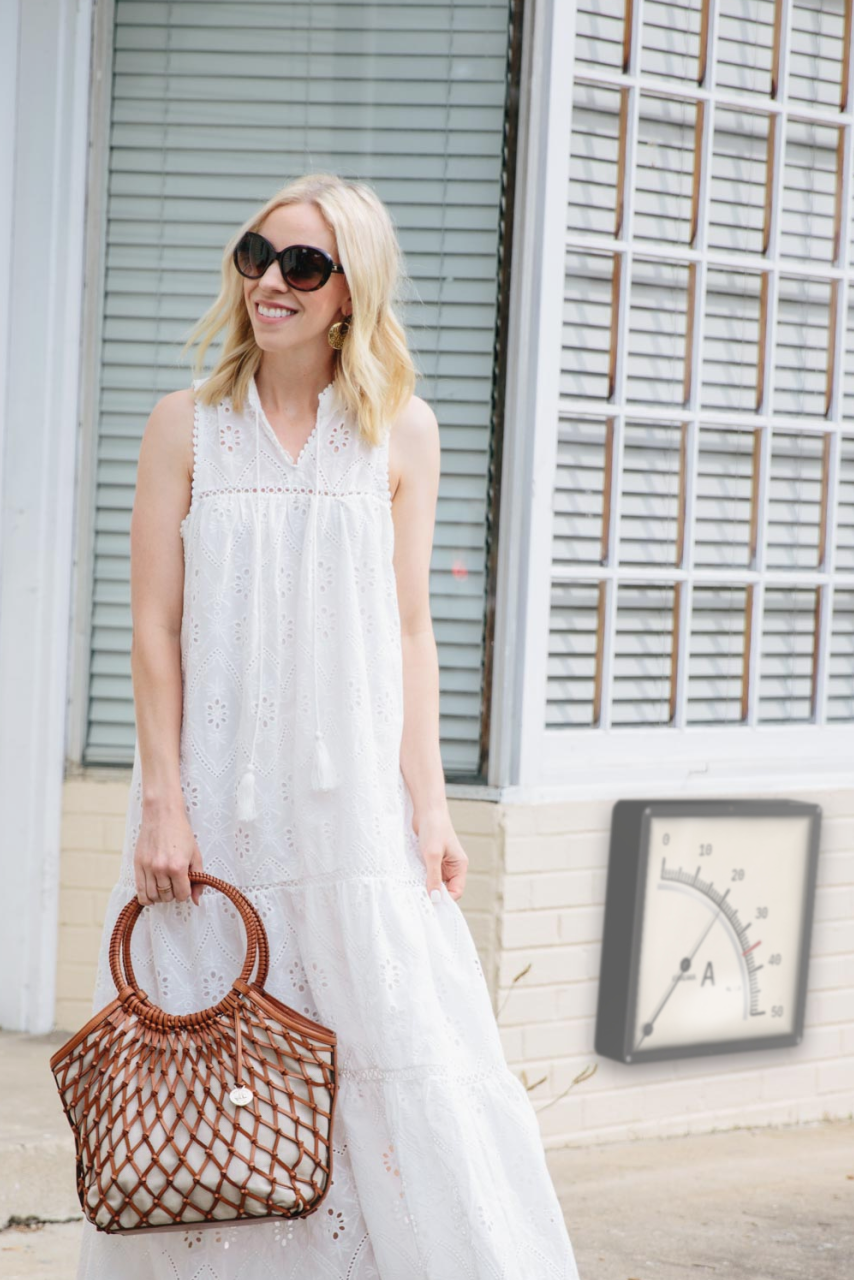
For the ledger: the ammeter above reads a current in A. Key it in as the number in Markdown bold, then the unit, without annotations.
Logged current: **20** A
